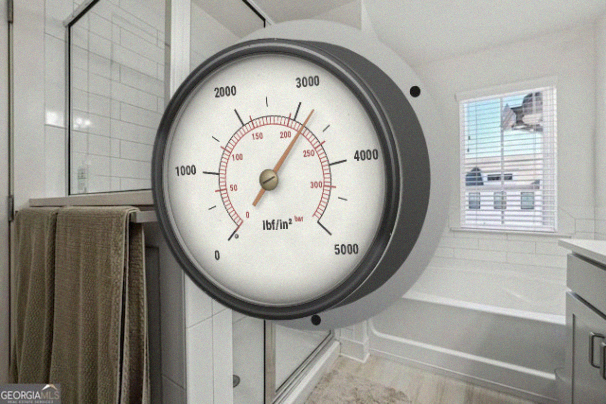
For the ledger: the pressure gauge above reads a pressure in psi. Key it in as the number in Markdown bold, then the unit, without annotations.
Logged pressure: **3250** psi
